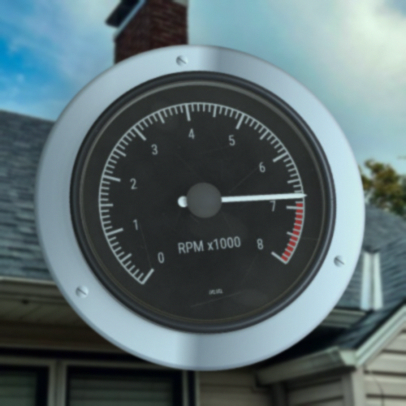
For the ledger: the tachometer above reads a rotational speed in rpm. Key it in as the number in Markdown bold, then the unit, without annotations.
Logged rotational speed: **6800** rpm
